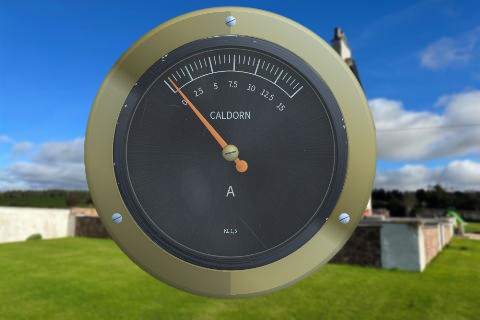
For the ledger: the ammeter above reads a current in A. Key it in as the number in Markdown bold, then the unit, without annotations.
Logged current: **0.5** A
